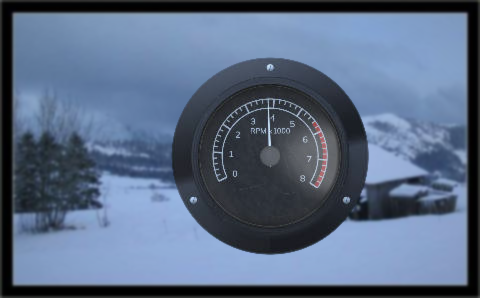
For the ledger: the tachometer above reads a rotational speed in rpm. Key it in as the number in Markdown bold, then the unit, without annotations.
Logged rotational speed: **3800** rpm
